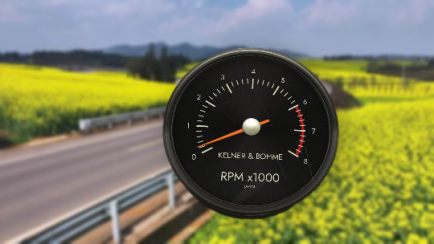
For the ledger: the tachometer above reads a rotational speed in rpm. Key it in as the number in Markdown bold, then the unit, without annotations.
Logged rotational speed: **200** rpm
